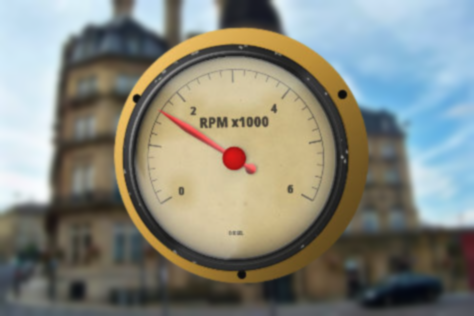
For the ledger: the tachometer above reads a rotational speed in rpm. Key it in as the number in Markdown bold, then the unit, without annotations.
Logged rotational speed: **1600** rpm
